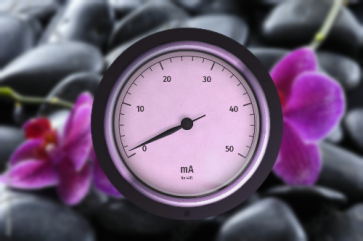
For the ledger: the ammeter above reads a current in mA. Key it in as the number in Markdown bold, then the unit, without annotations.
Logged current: **1** mA
